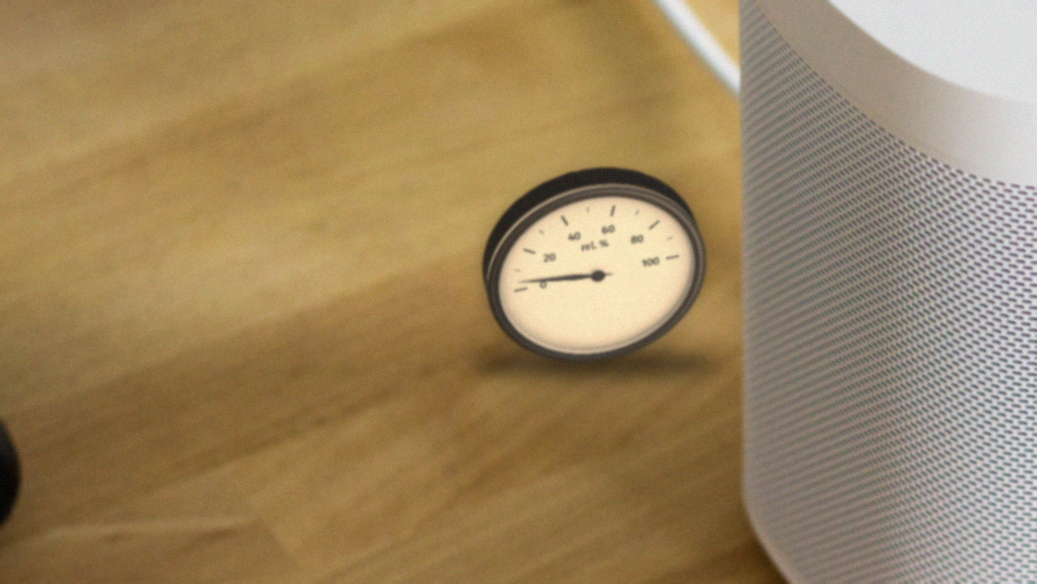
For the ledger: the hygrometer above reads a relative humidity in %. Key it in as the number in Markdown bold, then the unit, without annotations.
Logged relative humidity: **5** %
